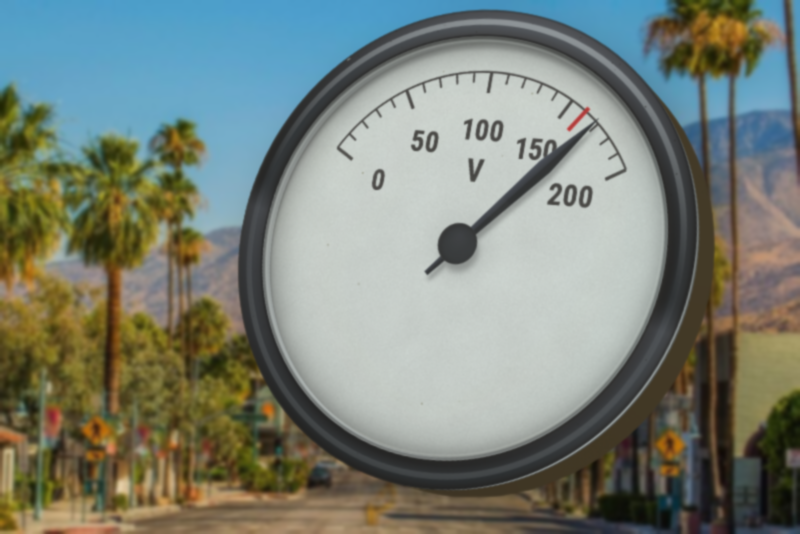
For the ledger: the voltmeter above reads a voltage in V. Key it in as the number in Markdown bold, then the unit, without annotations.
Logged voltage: **170** V
